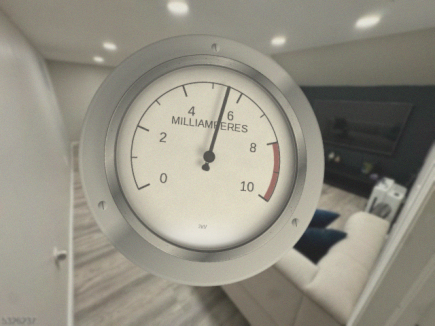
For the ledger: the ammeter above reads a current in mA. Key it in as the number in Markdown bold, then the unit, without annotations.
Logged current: **5.5** mA
